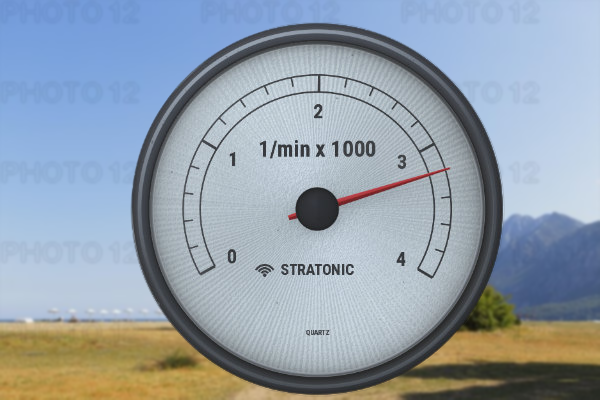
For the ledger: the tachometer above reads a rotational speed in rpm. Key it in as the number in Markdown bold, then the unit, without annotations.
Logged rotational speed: **3200** rpm
